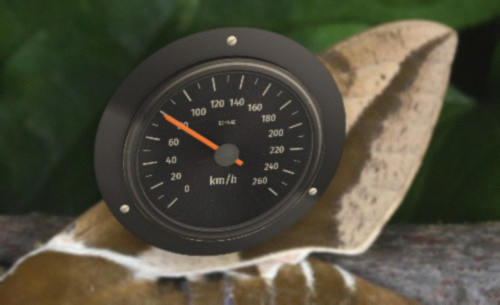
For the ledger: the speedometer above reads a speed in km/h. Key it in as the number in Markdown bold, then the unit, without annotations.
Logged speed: **80** km/h
